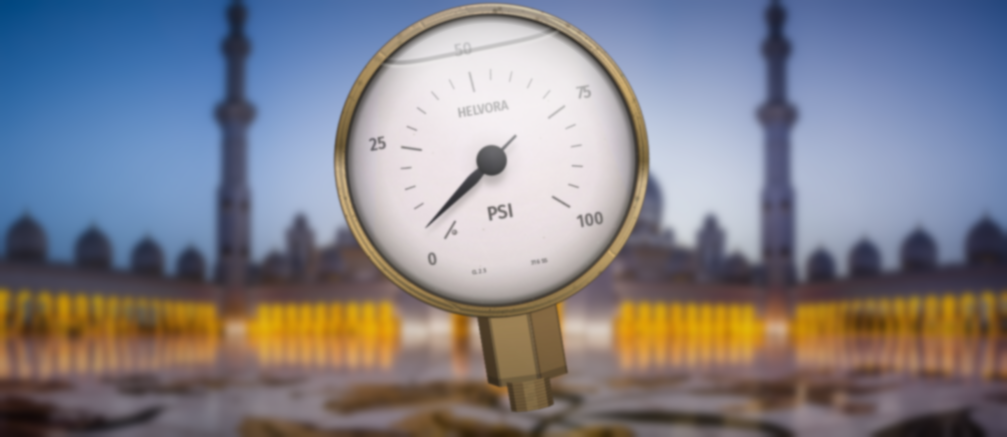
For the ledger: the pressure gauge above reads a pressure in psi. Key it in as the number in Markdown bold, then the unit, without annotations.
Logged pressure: **5** psi
